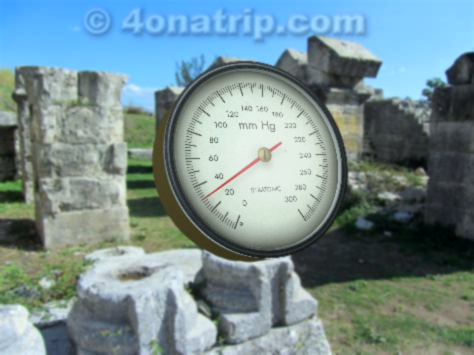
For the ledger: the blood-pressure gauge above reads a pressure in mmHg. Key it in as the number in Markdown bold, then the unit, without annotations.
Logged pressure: **30** mmHg
